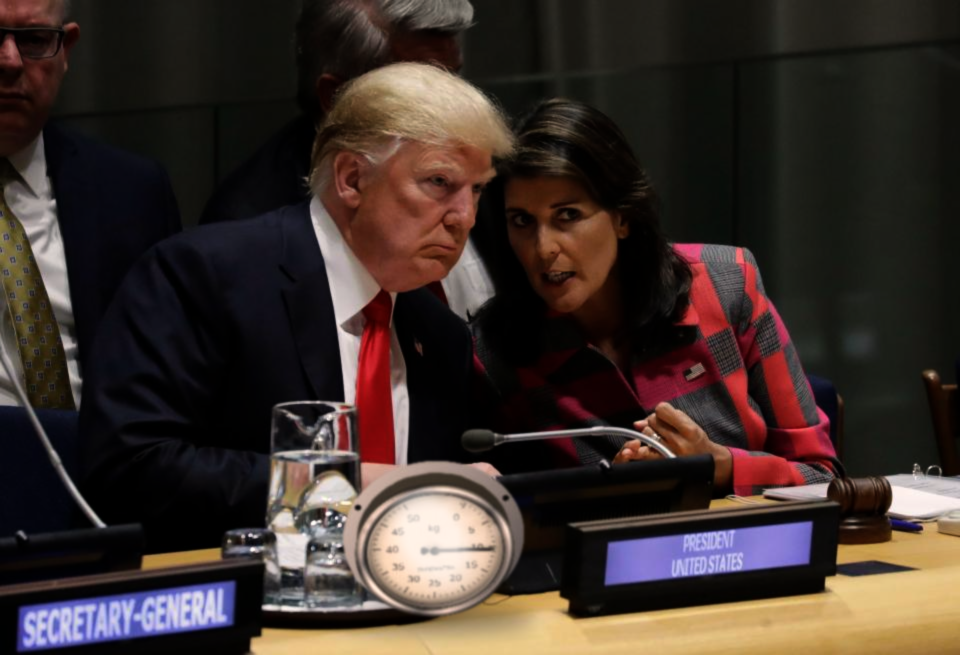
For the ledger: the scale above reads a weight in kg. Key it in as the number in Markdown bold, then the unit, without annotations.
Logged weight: **10** kg
